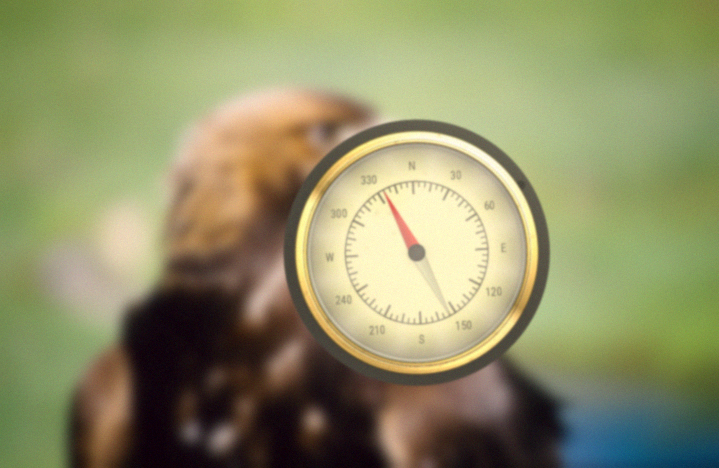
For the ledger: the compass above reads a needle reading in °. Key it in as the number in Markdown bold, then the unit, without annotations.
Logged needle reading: **335** °
